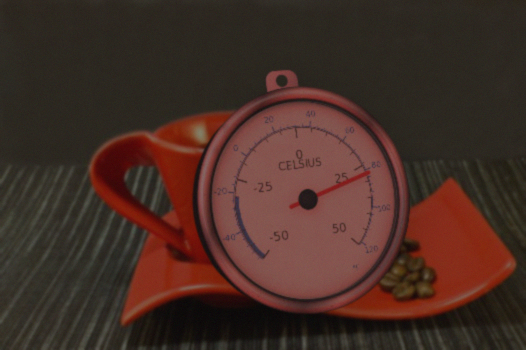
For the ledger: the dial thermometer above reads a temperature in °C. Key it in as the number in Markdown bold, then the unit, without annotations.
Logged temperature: **27.5** °C
